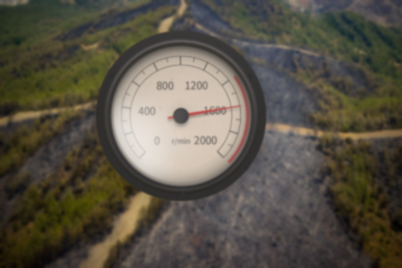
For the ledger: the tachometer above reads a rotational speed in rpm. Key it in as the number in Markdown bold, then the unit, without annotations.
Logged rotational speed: **1600** rpm
